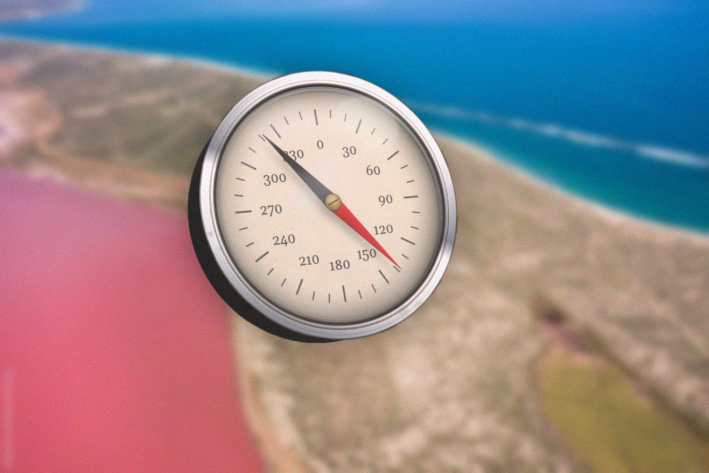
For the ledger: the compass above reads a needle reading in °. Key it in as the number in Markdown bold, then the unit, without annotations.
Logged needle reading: **140** °
